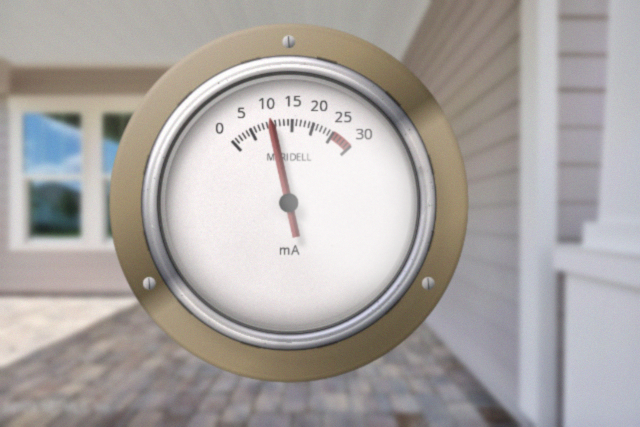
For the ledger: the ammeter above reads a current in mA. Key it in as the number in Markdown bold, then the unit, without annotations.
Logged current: **10** mA
